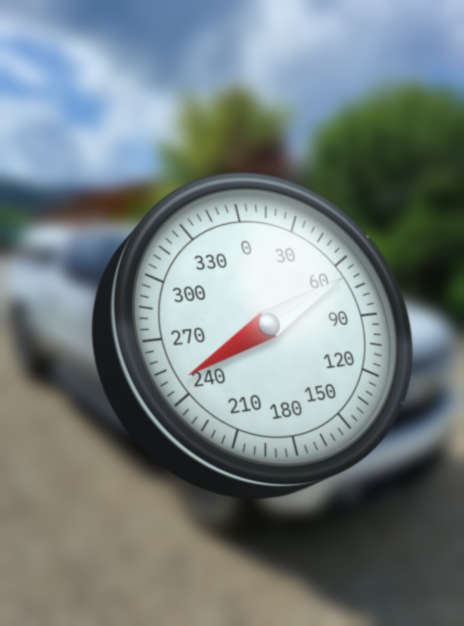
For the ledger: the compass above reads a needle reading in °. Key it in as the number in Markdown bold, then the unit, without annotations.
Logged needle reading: **247.5** °
